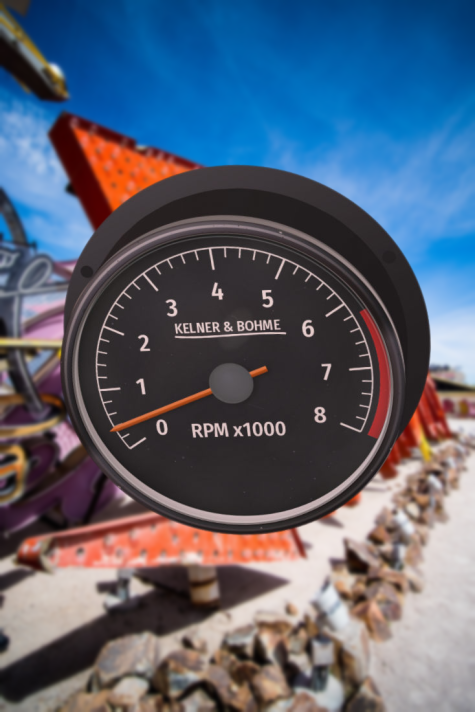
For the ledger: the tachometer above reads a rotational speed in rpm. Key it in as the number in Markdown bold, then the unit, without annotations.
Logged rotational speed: **400** rpm
